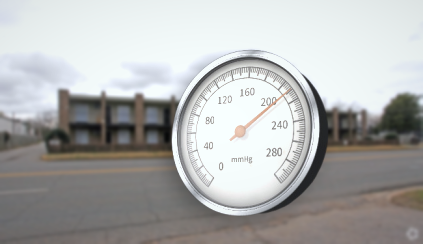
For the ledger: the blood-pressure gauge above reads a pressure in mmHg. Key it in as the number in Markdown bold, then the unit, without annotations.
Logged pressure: **210** mmHg
